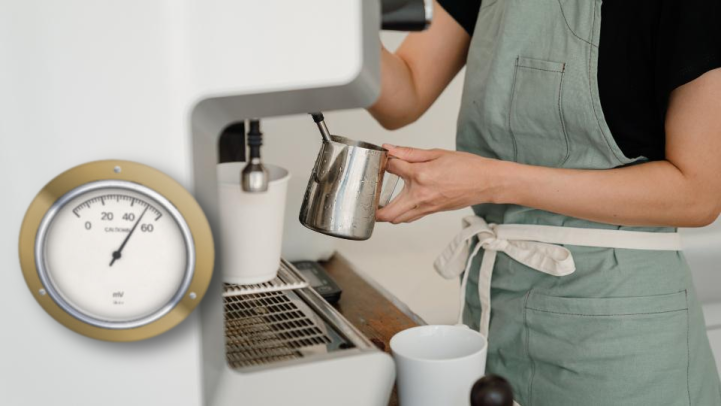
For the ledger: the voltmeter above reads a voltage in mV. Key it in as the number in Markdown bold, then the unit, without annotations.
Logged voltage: **50** mV
